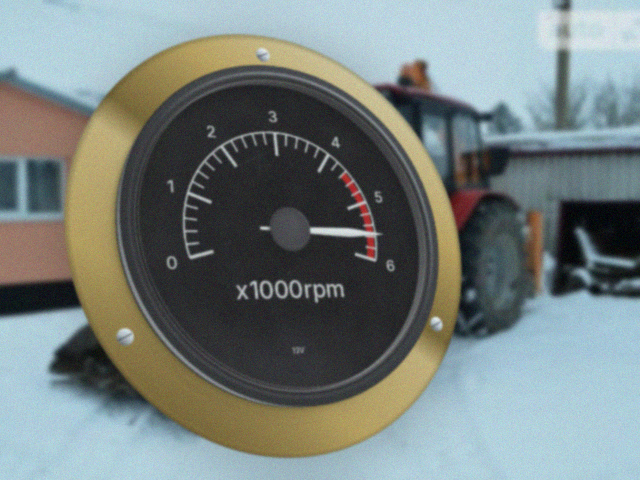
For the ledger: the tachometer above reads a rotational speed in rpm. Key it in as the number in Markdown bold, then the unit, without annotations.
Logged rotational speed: **5600** rpm
